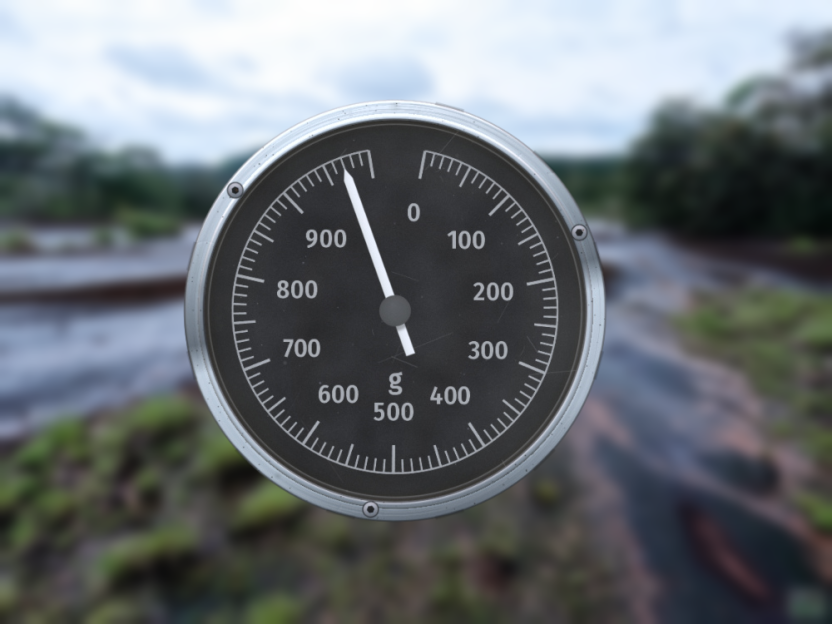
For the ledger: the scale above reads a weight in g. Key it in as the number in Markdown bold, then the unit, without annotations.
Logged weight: **970** g
